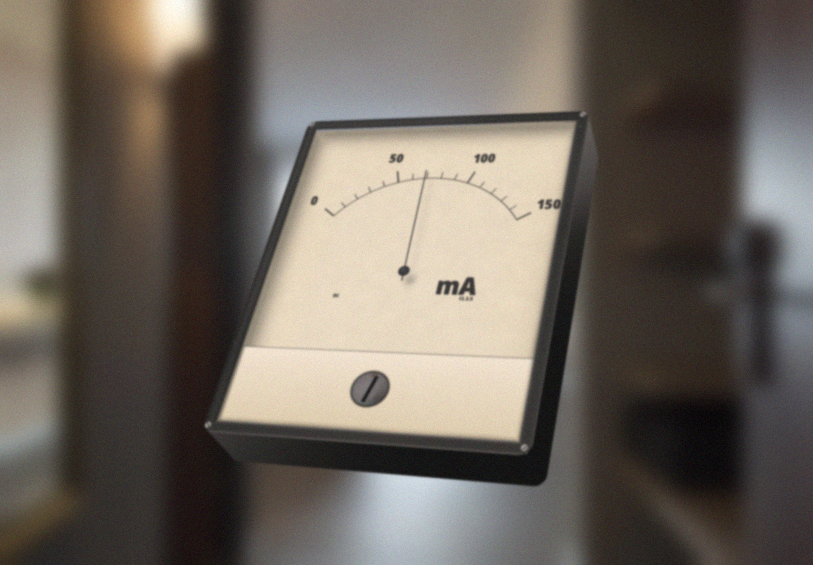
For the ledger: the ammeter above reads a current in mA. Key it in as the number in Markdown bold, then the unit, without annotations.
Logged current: **70** mA
